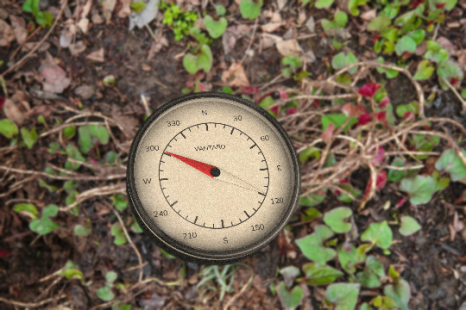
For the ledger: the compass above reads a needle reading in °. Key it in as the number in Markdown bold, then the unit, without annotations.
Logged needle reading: **300** °
